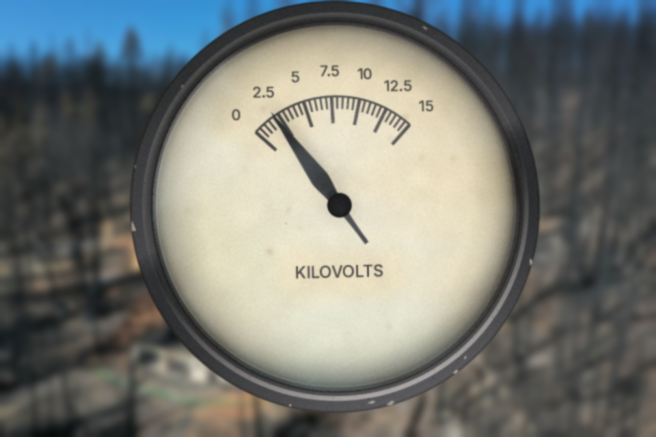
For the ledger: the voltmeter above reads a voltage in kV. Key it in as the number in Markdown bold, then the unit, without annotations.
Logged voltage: **2** kV
